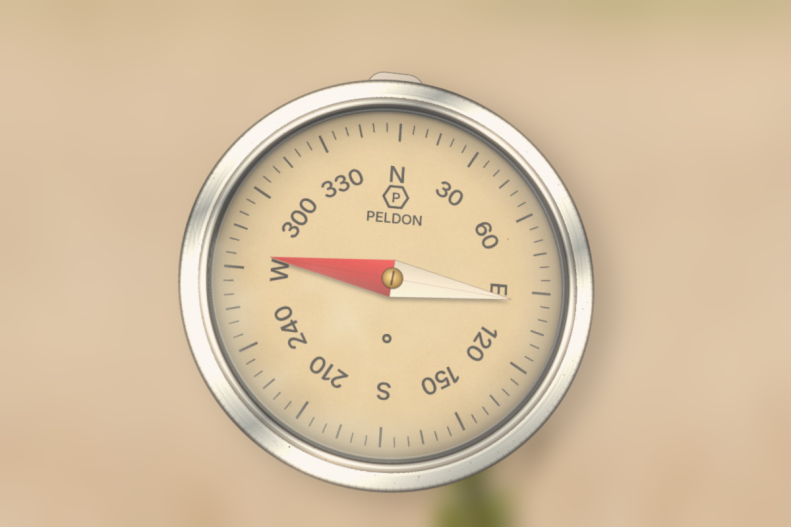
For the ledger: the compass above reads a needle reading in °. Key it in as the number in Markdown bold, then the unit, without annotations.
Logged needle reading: **275** °
